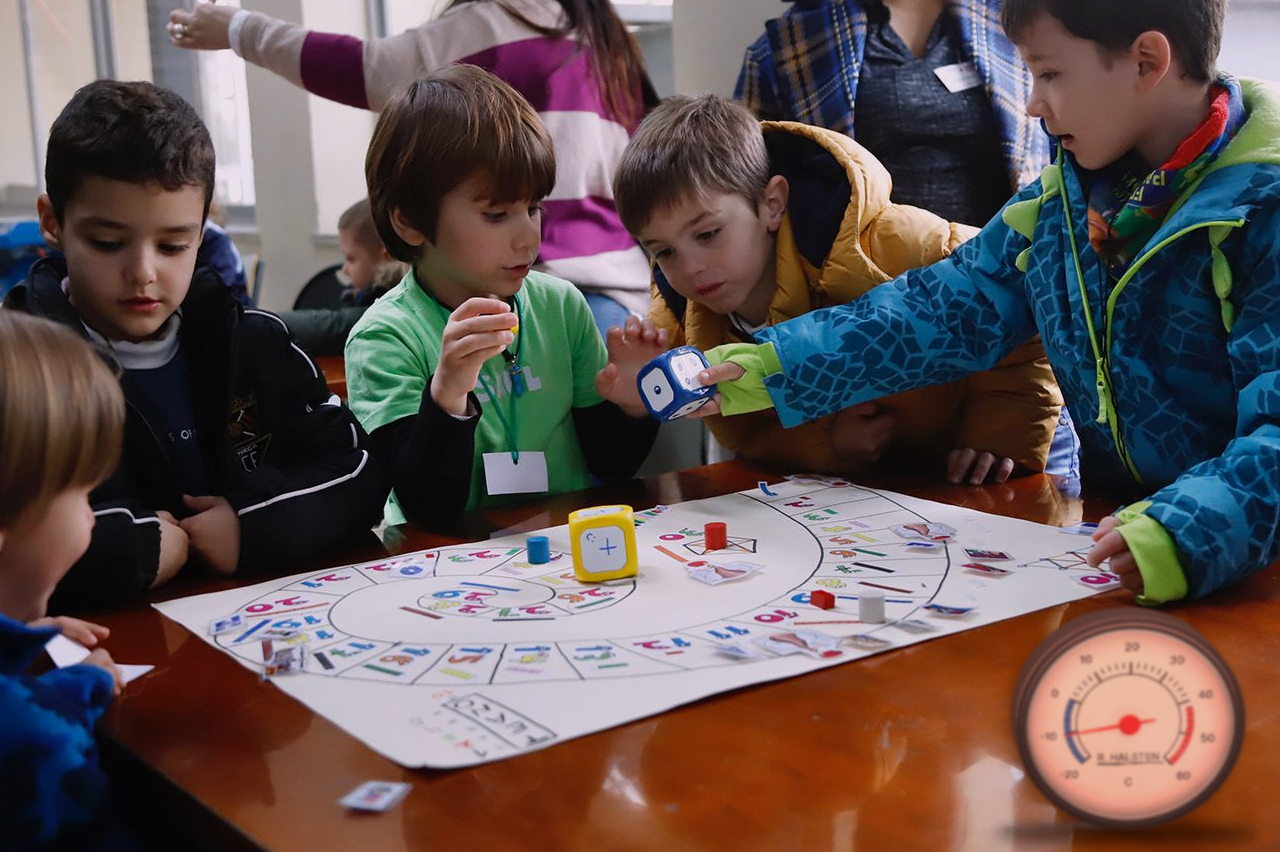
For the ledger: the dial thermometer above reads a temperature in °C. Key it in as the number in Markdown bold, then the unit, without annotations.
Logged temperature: **-10** °C
